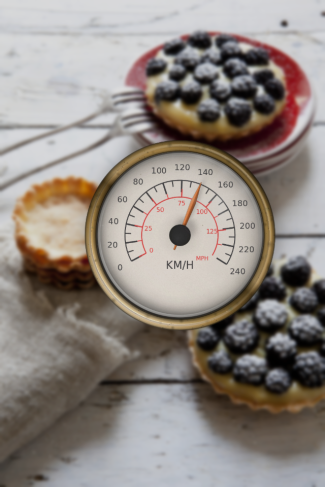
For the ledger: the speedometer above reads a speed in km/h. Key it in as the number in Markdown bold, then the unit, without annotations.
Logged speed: **140** km/h
